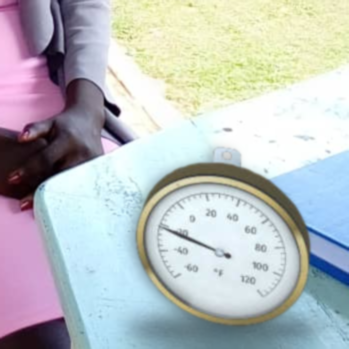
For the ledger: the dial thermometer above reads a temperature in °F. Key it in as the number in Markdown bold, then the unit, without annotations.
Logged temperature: **-20** °F
